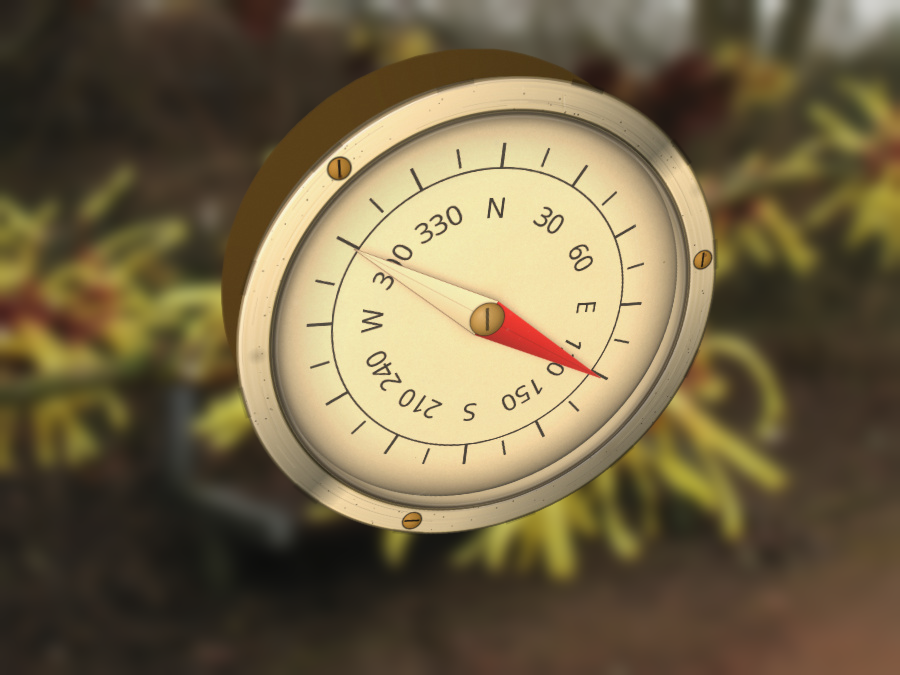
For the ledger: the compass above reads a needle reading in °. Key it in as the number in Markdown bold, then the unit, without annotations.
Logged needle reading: **120** °
